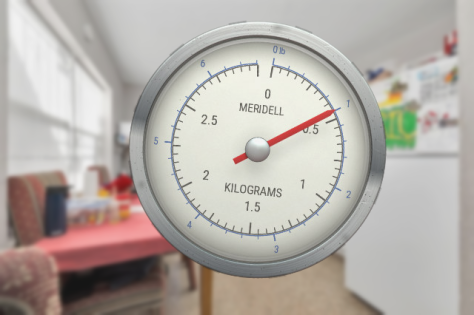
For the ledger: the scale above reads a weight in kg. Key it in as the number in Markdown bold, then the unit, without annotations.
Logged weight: **0.45** kg
